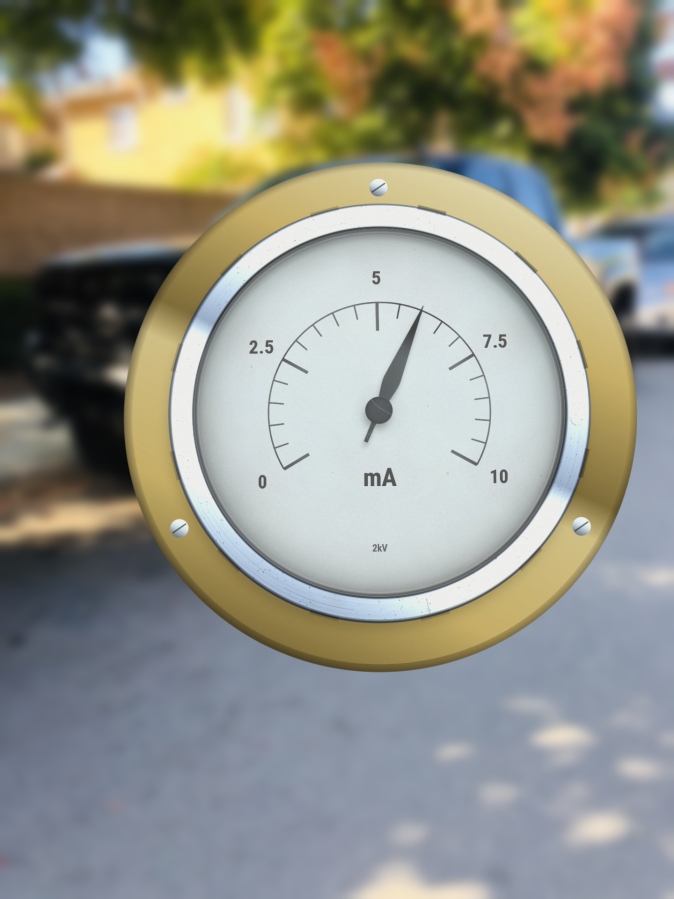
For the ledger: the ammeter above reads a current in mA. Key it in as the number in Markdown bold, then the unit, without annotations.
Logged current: **6** mA
